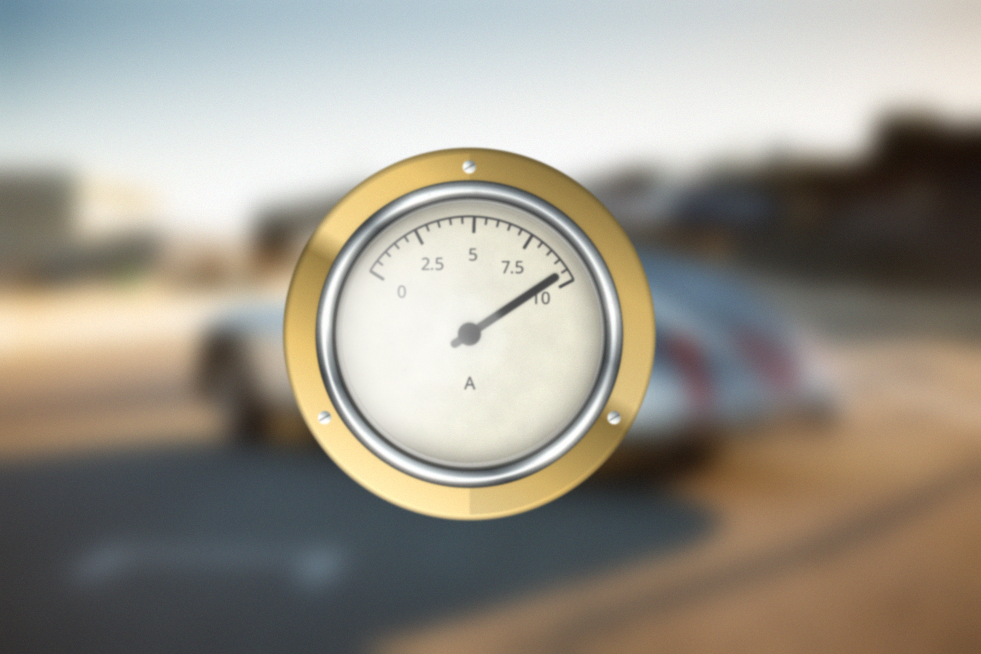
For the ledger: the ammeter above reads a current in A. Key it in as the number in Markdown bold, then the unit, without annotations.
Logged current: **9.5** A
